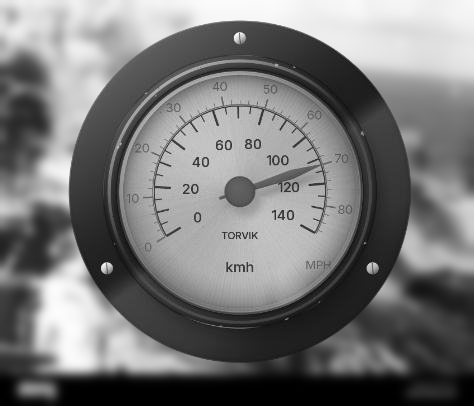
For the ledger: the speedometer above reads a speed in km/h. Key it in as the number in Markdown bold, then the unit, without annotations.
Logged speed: **112.5** km/h
